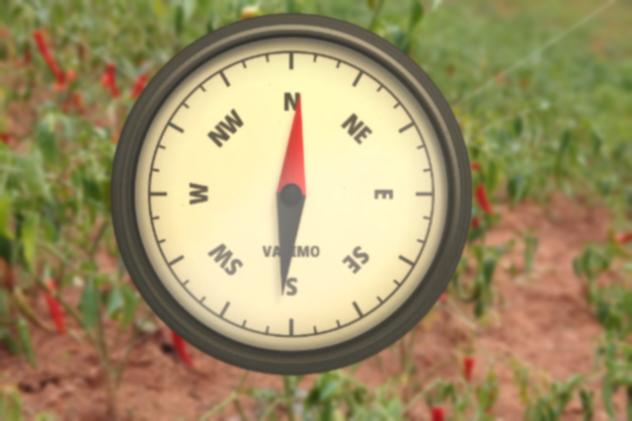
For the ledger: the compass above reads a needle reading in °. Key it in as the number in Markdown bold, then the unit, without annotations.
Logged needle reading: **5** °
